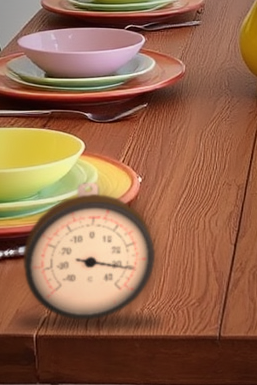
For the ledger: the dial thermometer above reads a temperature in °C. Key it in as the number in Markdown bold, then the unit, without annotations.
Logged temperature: **30** °C
